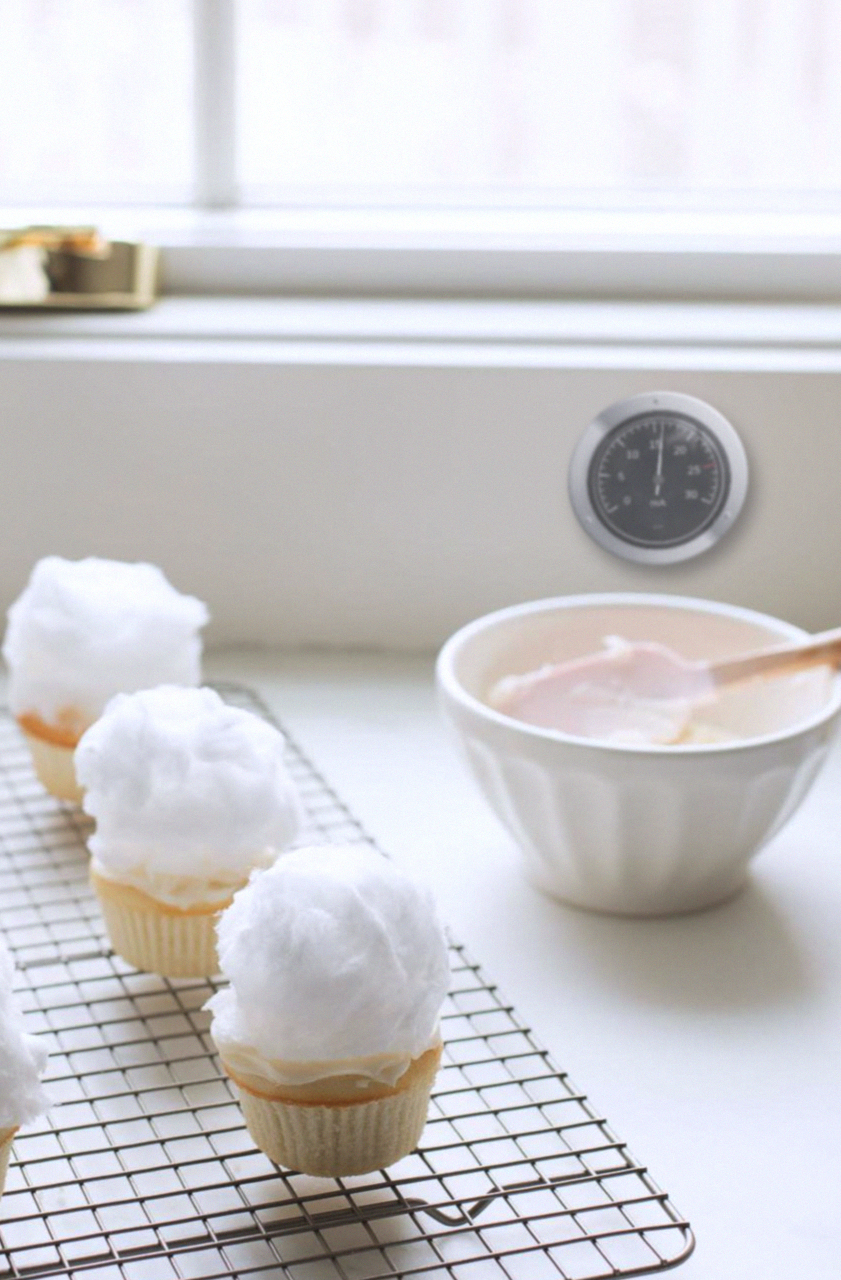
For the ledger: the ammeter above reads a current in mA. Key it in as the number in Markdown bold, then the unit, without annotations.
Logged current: **16** mA
